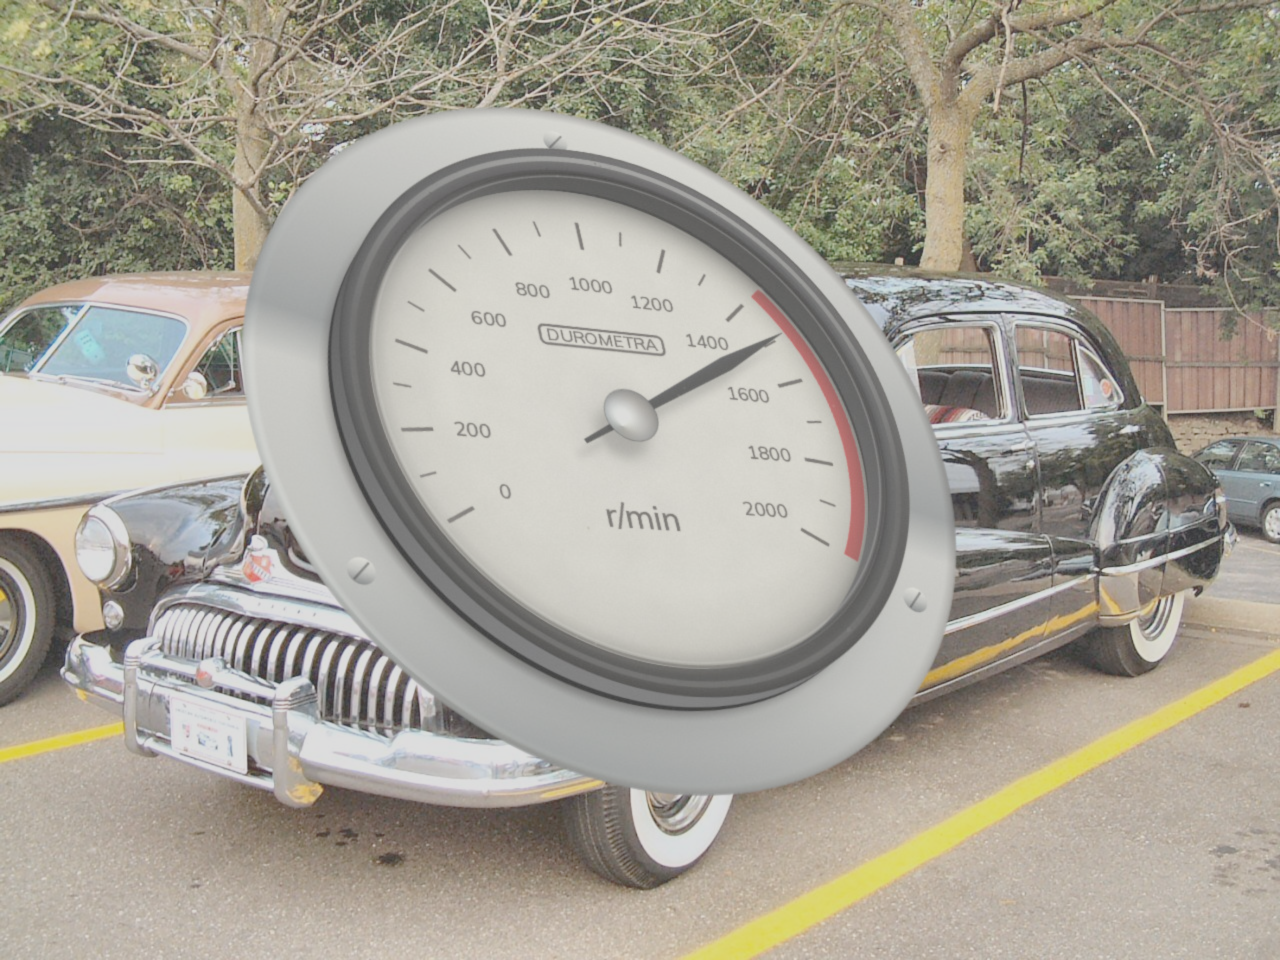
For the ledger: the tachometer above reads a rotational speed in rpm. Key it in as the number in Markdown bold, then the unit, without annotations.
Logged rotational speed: **1500** rpm
